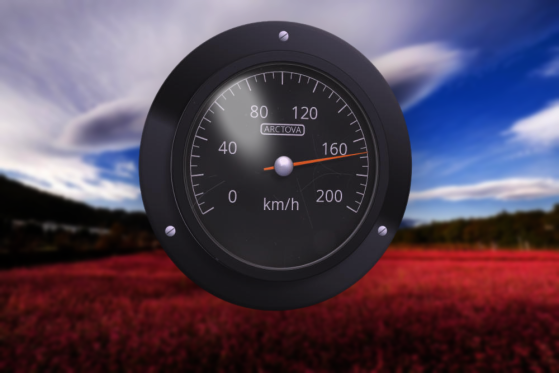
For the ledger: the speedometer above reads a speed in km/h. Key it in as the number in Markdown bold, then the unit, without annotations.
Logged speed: **167.5** km/h
